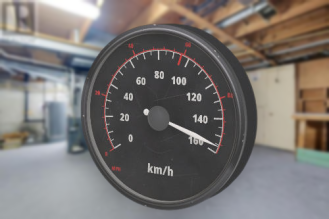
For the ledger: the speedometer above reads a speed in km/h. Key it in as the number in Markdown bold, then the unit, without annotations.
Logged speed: **155** km/h
